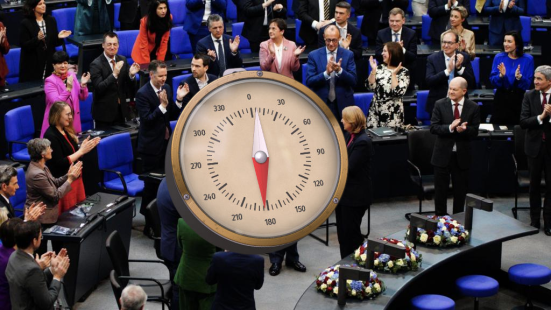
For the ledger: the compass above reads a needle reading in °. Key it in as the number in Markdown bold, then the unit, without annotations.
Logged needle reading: **185** °
